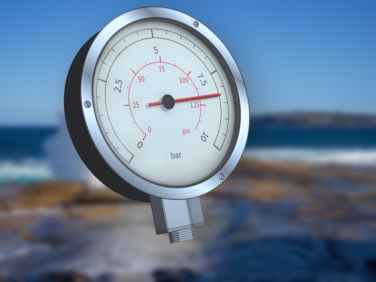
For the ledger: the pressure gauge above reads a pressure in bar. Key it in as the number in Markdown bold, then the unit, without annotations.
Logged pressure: **8.25** bar
